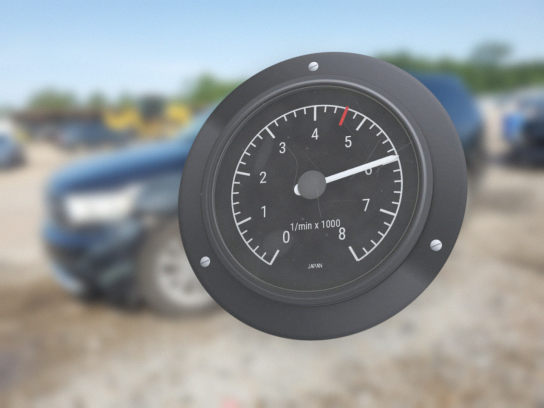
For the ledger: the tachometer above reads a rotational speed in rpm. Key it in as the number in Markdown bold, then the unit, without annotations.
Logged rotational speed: **6000** rpm
